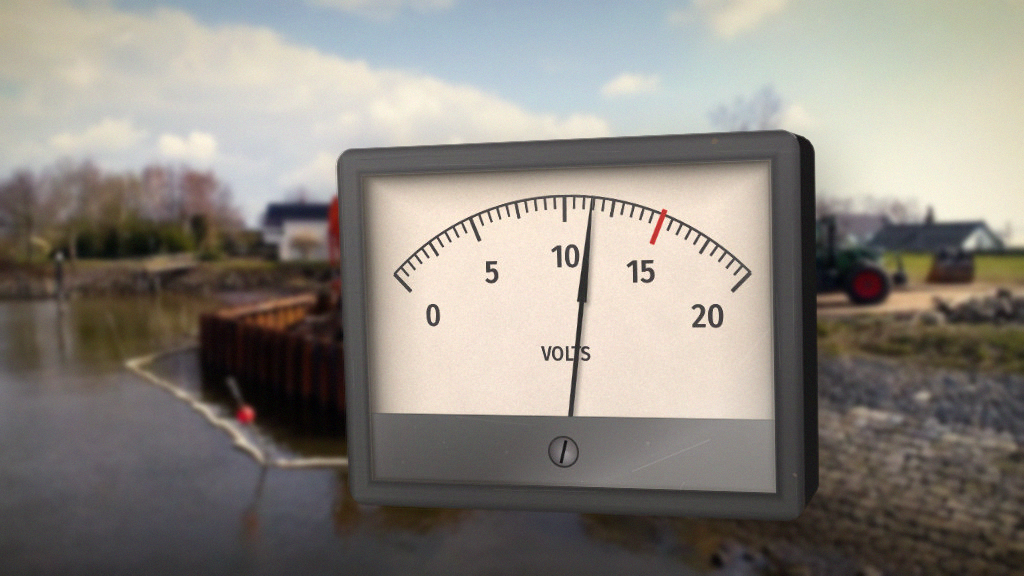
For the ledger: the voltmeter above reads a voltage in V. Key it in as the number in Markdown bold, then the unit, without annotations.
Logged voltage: **11.5** V
